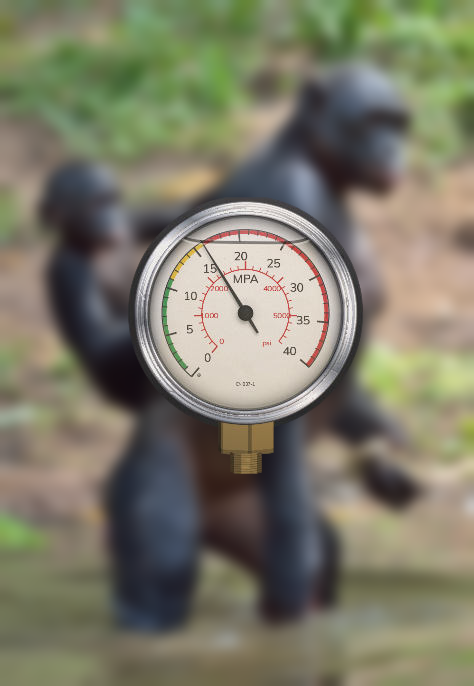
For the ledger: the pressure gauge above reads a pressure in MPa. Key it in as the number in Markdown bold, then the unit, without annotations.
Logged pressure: **16** MPa
